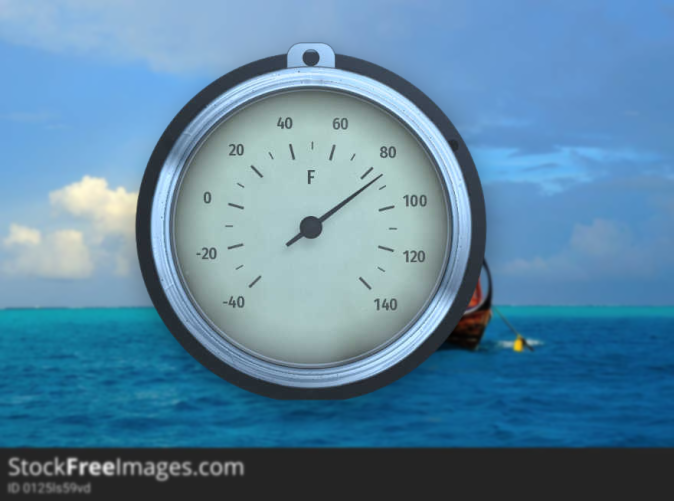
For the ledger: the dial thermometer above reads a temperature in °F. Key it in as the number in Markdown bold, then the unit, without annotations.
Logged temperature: **85** °F
